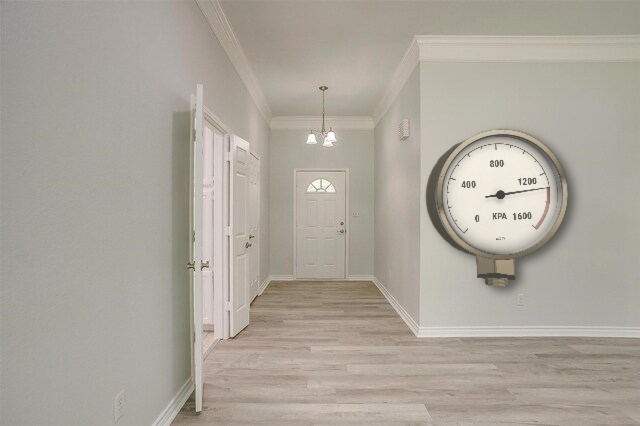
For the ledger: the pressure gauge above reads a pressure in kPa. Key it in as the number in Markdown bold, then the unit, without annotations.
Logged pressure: **1300** kPa
